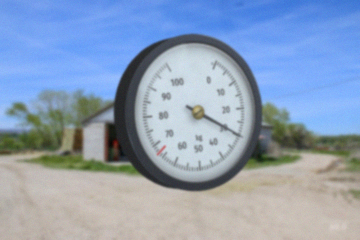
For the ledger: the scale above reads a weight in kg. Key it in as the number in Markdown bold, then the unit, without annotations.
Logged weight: **30** kg
